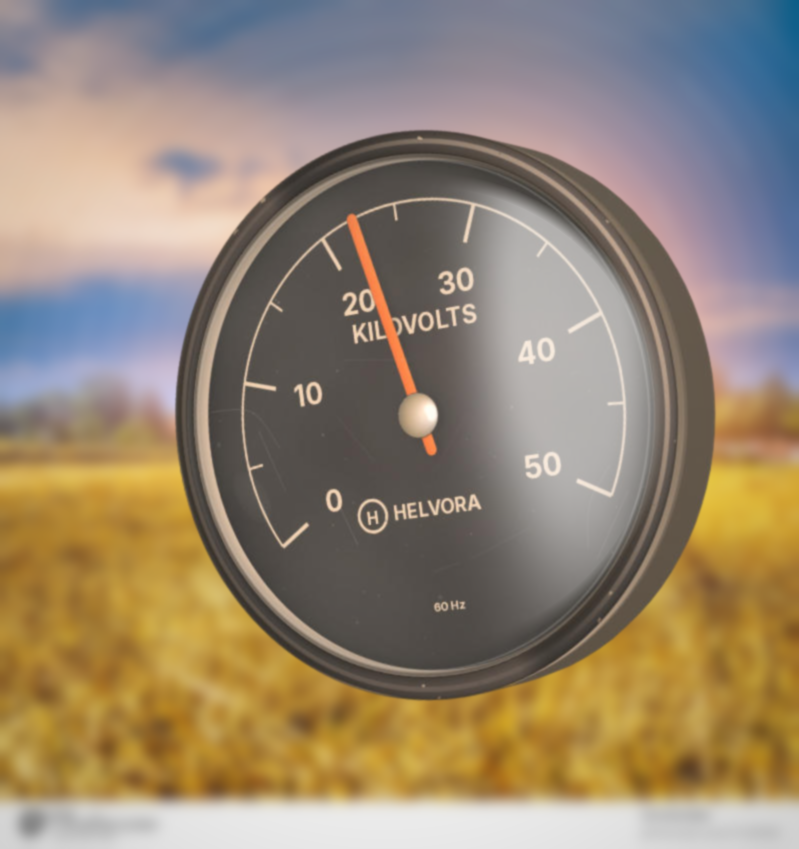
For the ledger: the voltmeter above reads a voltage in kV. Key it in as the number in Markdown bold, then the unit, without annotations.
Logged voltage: **22.5** kV
